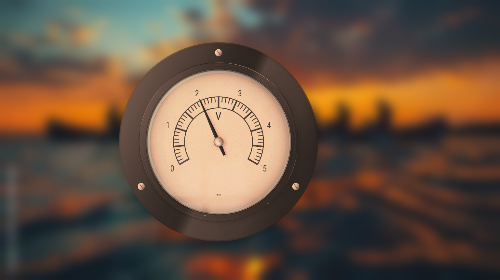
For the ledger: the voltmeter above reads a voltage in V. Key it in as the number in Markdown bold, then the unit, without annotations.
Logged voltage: **2** V
